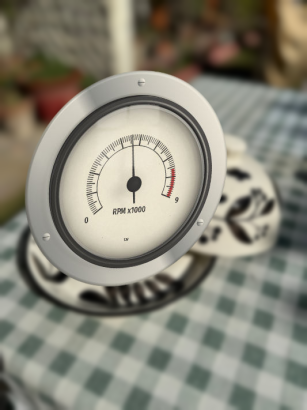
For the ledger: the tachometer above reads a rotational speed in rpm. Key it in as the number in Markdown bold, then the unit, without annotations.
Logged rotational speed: **4500** rpm
